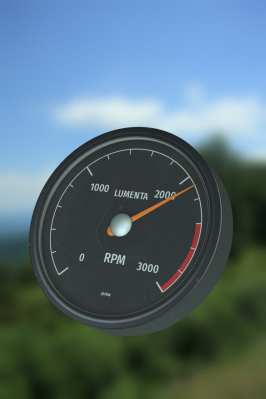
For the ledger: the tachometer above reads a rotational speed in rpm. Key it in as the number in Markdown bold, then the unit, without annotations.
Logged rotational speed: **2100** rpm
